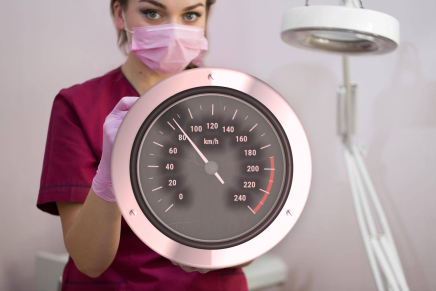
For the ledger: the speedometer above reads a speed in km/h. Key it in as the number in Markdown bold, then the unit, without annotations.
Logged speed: **85** km/h
